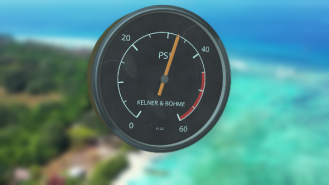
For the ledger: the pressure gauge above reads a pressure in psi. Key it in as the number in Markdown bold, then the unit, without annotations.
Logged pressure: **32.5** psi
